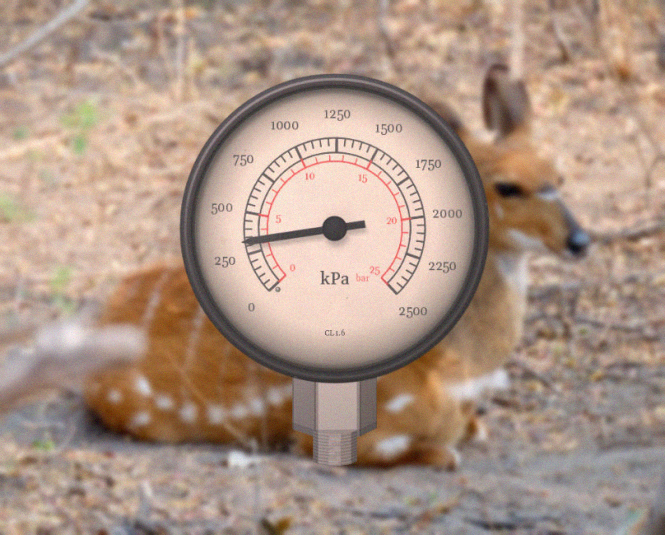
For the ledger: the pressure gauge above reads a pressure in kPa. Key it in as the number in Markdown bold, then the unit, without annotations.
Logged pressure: **325** kPa
